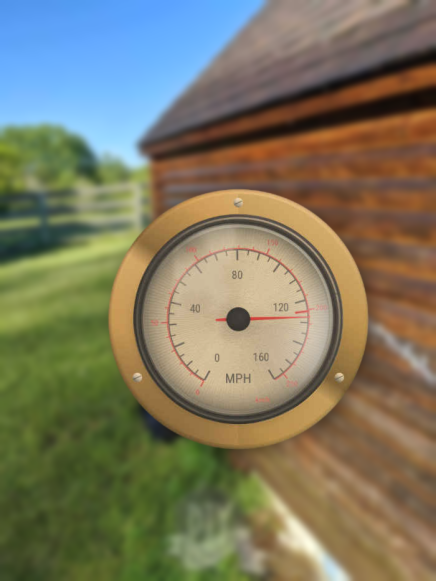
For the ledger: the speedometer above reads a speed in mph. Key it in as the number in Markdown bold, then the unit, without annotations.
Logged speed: **127.5** mph
